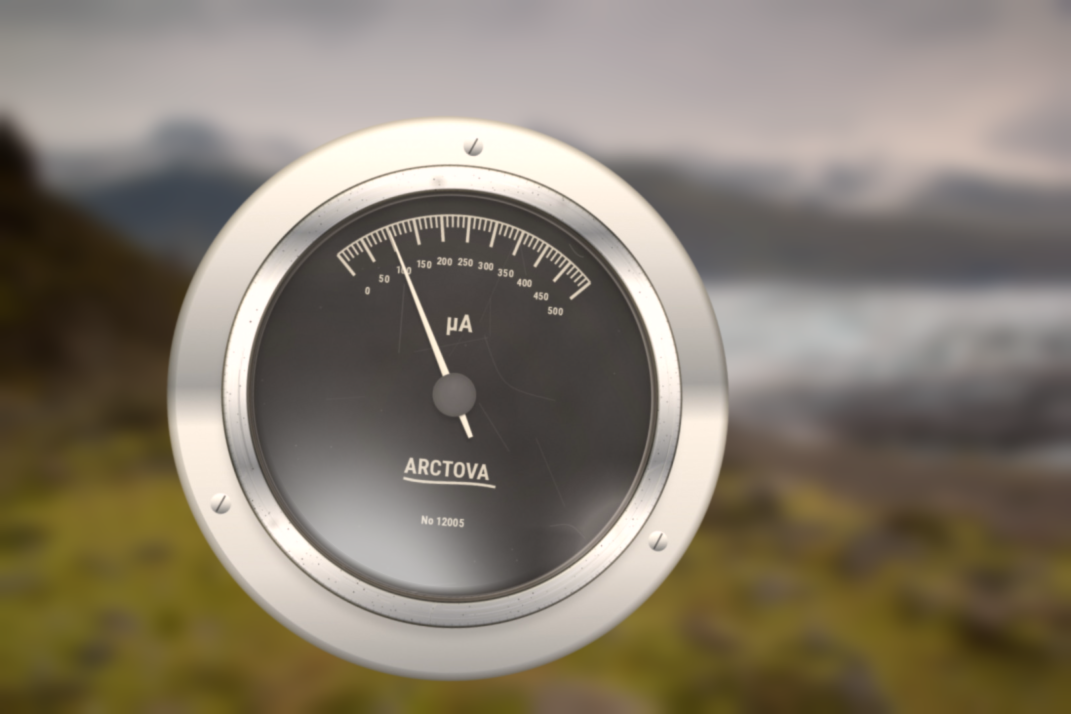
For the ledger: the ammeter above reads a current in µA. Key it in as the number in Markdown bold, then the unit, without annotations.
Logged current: **100** µA
